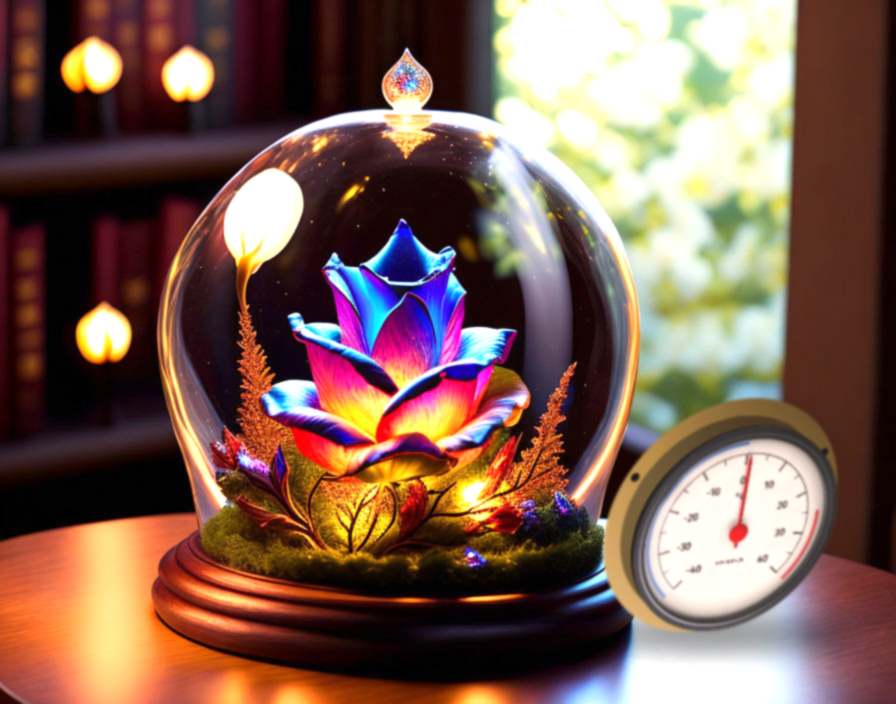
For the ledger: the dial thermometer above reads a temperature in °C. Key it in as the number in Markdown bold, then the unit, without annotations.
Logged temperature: **0** °C
